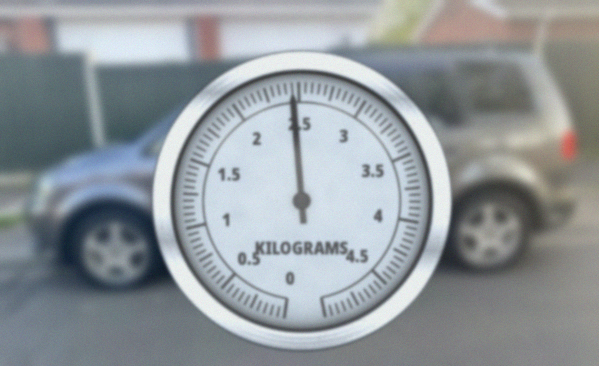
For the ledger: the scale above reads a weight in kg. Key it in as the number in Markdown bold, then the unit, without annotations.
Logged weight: **2.45** kg
